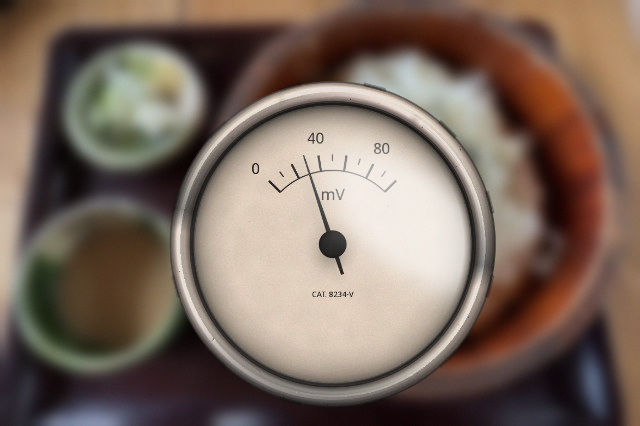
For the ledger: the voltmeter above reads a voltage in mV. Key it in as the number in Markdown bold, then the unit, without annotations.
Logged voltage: **30** mV
